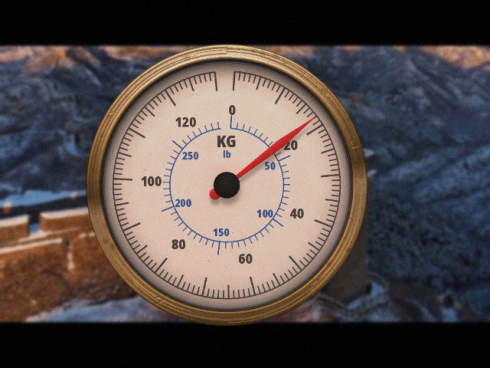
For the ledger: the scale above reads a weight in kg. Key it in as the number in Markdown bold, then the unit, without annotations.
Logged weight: **18** kg
